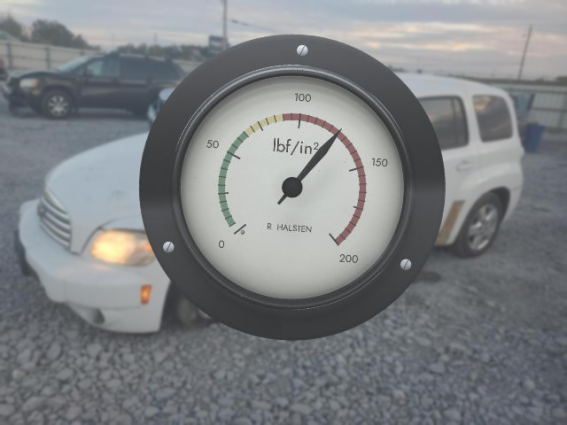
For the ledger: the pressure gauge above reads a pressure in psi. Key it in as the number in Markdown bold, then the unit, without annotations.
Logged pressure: **125** psi
